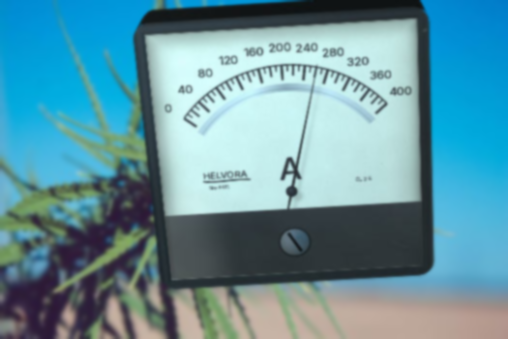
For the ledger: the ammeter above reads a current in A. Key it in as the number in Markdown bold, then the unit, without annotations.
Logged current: **260** A
